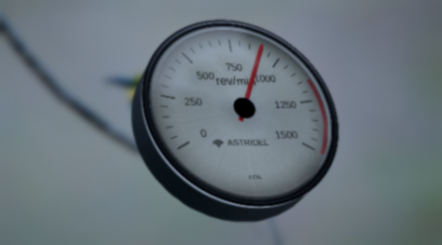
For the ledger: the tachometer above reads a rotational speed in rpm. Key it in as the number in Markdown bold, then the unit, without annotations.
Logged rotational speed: **900** rpm
